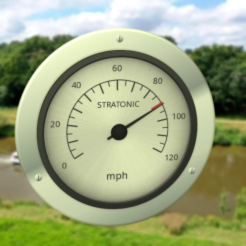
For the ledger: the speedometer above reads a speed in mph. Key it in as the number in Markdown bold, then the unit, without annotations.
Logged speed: **90** mph
